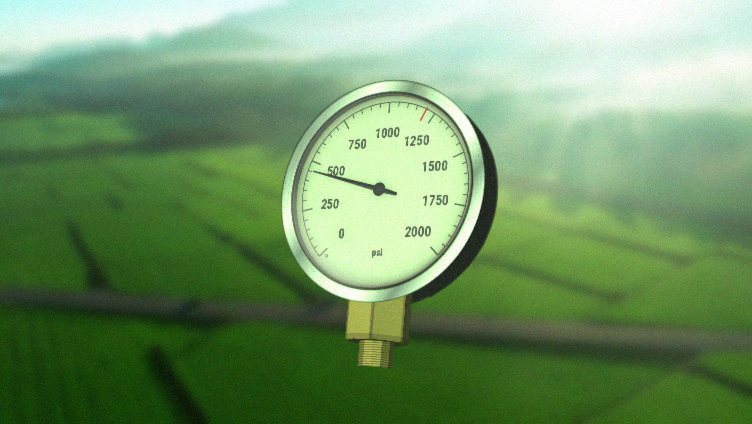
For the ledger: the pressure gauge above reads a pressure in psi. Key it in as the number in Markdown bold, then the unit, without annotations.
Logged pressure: **450** psi
